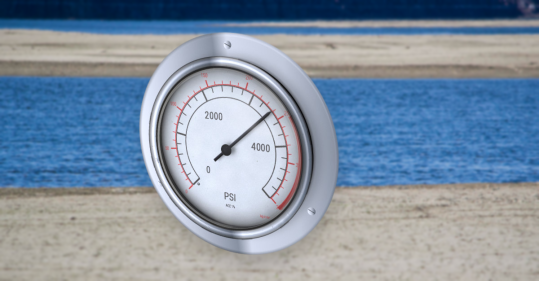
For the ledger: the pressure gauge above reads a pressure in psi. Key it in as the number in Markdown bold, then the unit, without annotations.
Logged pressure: **3400** psi
